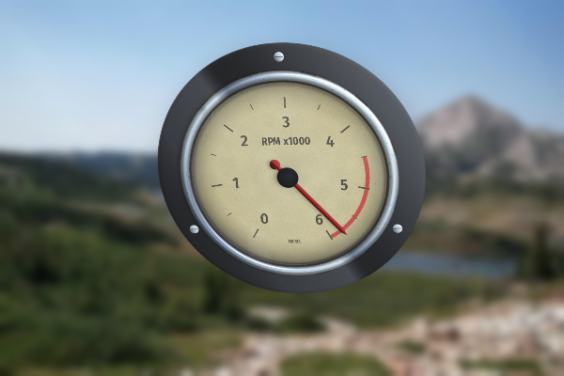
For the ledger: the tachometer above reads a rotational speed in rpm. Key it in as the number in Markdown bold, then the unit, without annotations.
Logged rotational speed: **5750** rpm
